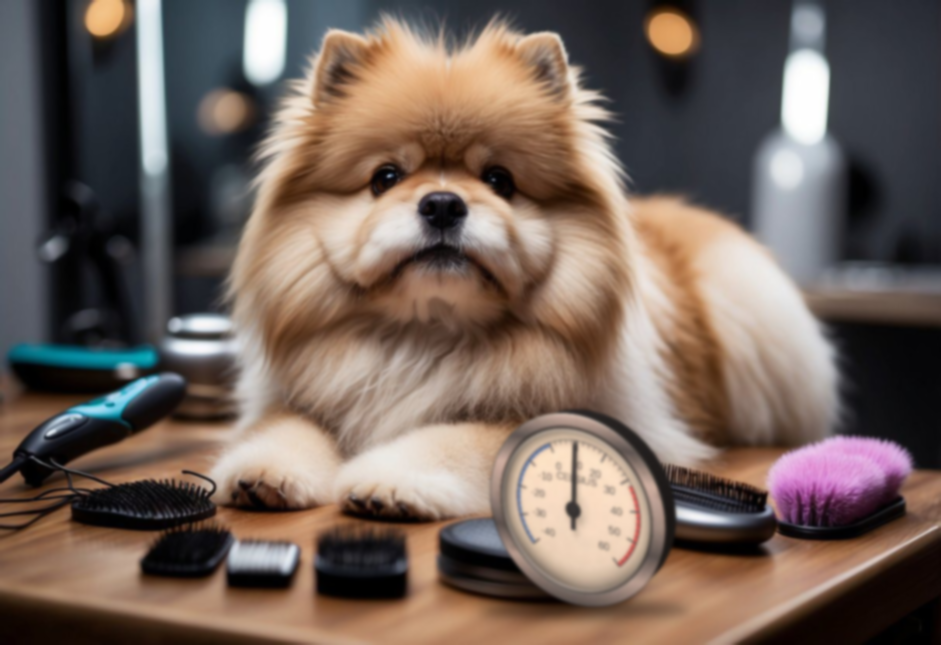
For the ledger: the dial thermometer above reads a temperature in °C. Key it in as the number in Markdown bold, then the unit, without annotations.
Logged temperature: **10** °C
